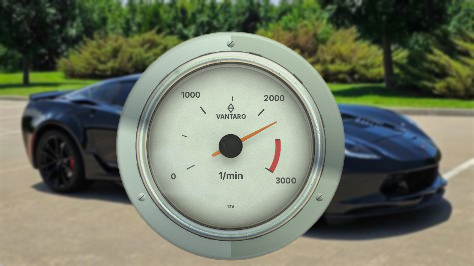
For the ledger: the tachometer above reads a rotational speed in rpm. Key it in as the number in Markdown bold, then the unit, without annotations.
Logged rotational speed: **2250** rpm
